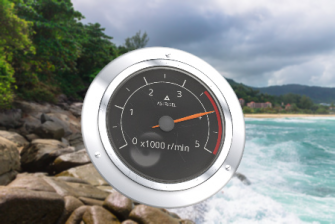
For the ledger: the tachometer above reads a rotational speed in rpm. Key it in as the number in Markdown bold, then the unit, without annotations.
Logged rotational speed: **4000** rpm
